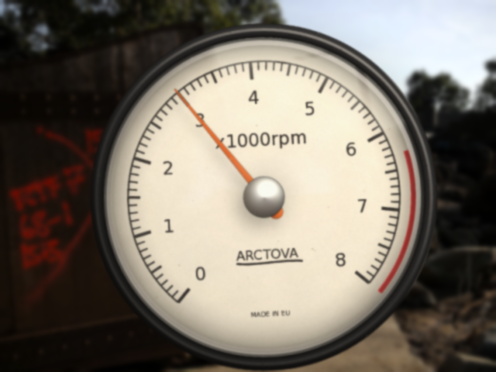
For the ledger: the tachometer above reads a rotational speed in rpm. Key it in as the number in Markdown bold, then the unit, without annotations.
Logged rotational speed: **3000** rpm
